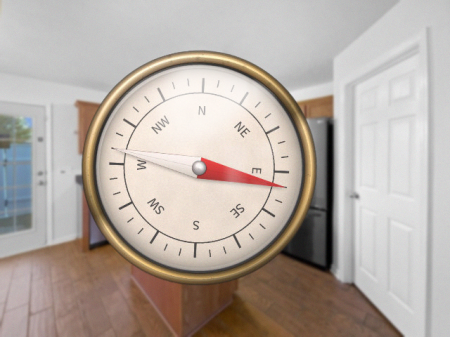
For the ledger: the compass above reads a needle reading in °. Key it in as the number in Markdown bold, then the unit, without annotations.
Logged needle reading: **100** °
